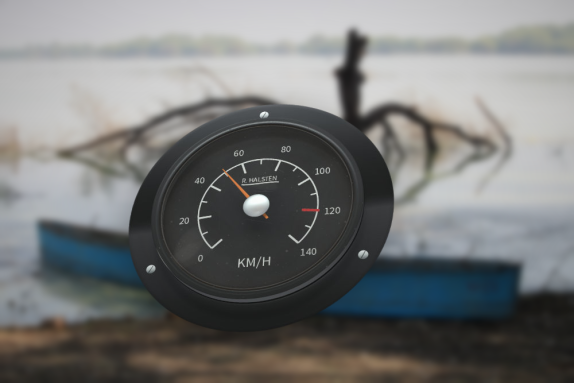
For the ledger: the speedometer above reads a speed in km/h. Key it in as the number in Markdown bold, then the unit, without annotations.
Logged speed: **50** km/h
